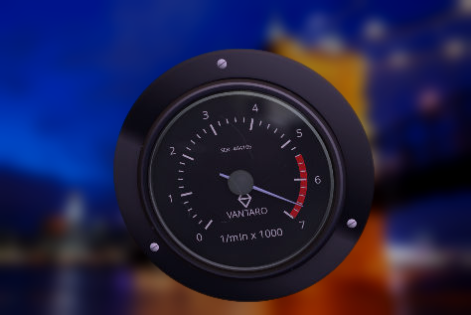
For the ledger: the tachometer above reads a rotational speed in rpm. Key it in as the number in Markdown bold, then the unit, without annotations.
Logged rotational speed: **6600** rpm
